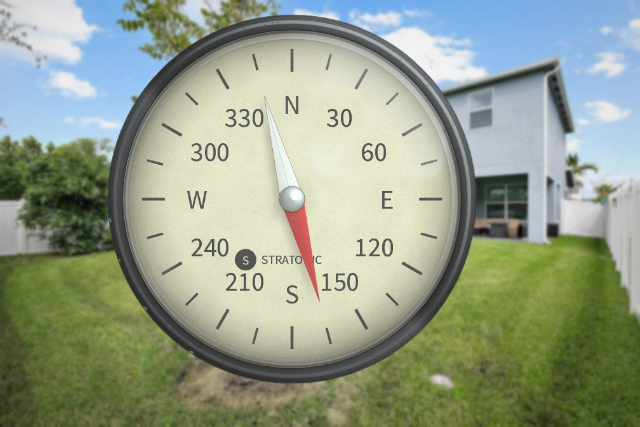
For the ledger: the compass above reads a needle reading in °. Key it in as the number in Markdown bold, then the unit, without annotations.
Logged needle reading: **165** °
